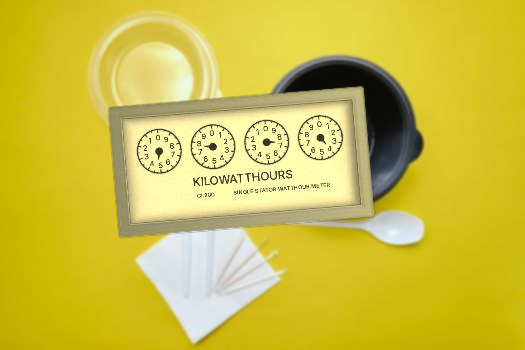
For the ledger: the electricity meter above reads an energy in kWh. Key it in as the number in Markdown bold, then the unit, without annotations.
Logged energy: **4774** kWh
